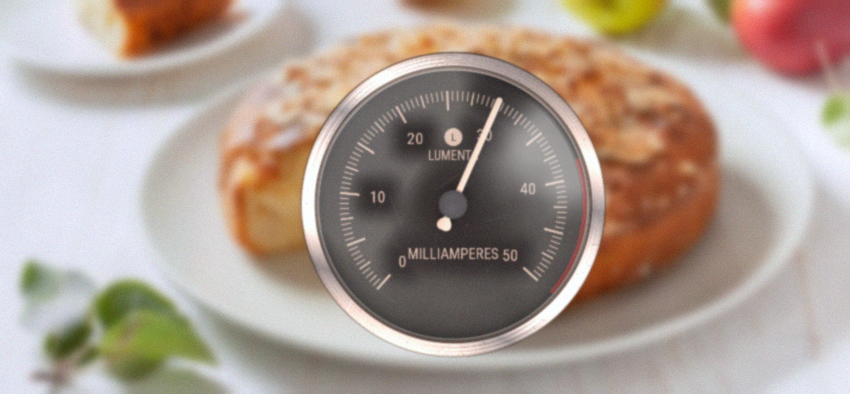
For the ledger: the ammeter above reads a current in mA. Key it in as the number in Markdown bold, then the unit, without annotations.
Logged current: **30** mA
